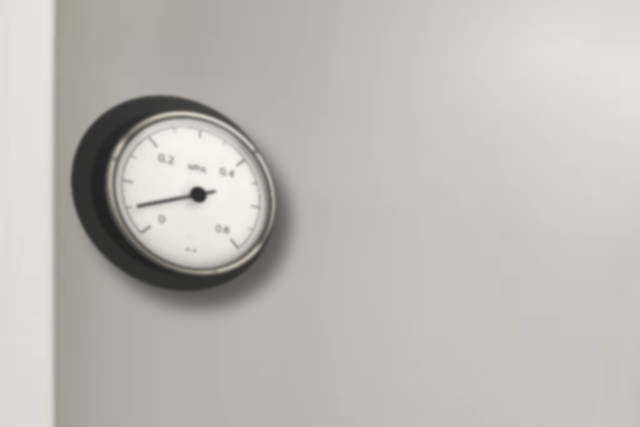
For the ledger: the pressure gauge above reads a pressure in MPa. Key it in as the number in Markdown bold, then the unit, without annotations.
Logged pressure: **0.05** MPa
